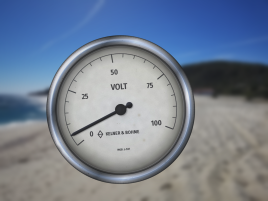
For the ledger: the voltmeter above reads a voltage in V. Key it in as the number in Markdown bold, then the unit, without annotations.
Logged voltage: **5** V
